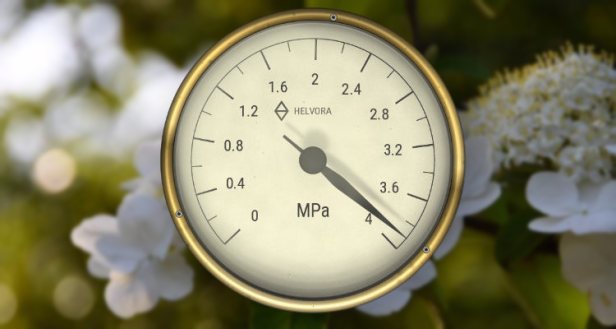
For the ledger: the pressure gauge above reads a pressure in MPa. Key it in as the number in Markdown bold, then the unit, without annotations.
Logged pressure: **3.9** MPa
